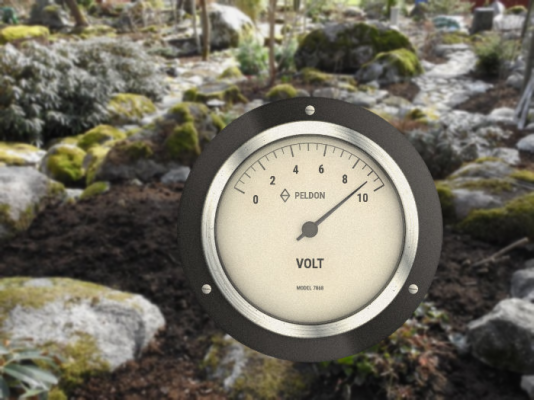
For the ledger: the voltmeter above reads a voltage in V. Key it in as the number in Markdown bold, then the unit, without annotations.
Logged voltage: **9.25** V
